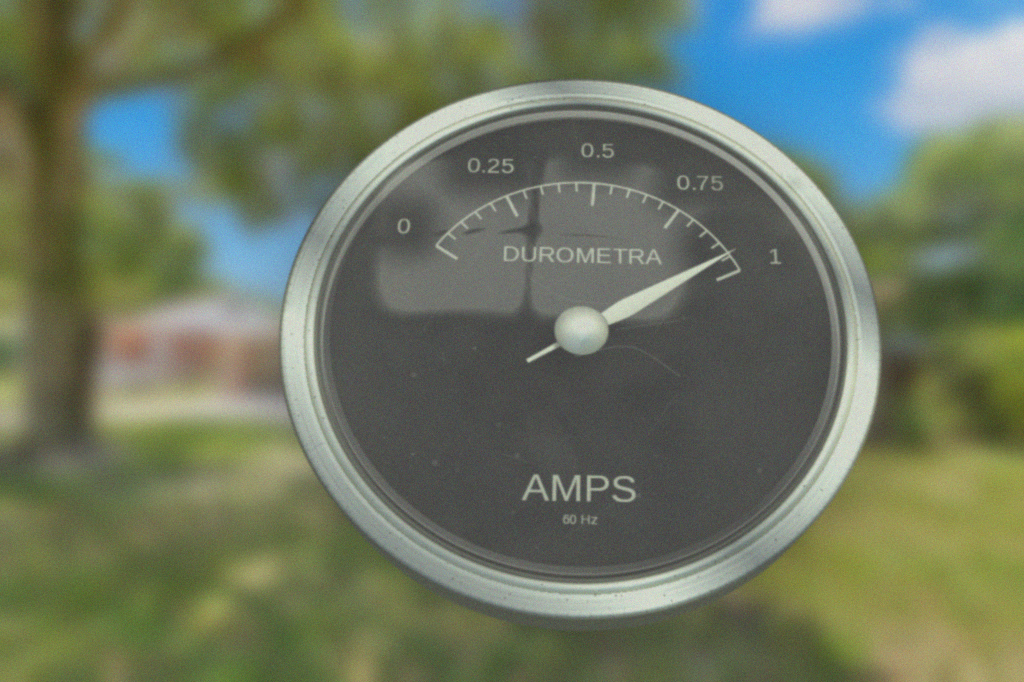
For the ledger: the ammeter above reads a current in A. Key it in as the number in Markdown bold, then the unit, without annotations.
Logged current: **0.95** A
